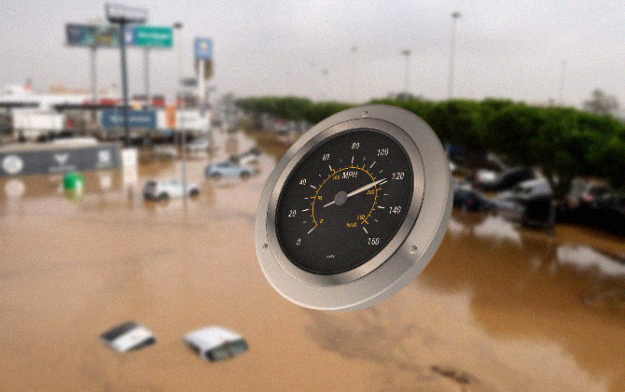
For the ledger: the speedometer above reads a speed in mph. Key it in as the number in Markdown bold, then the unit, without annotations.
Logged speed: **120** mph
